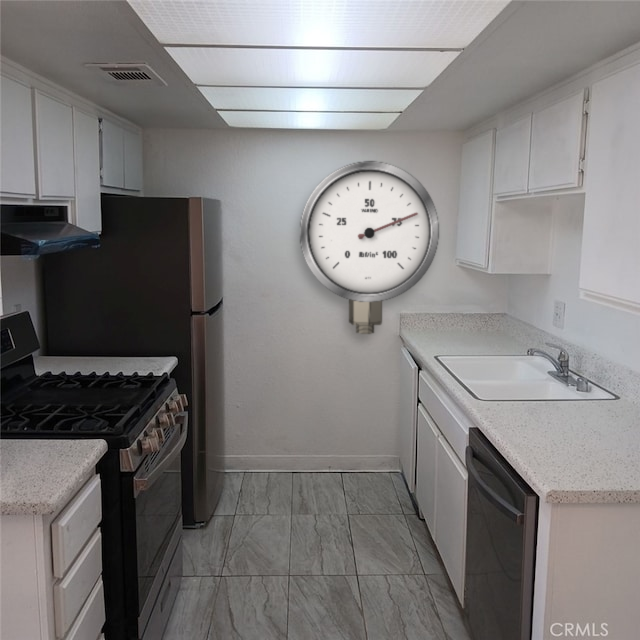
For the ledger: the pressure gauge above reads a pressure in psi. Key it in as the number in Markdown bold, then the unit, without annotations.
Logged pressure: **75** psi
